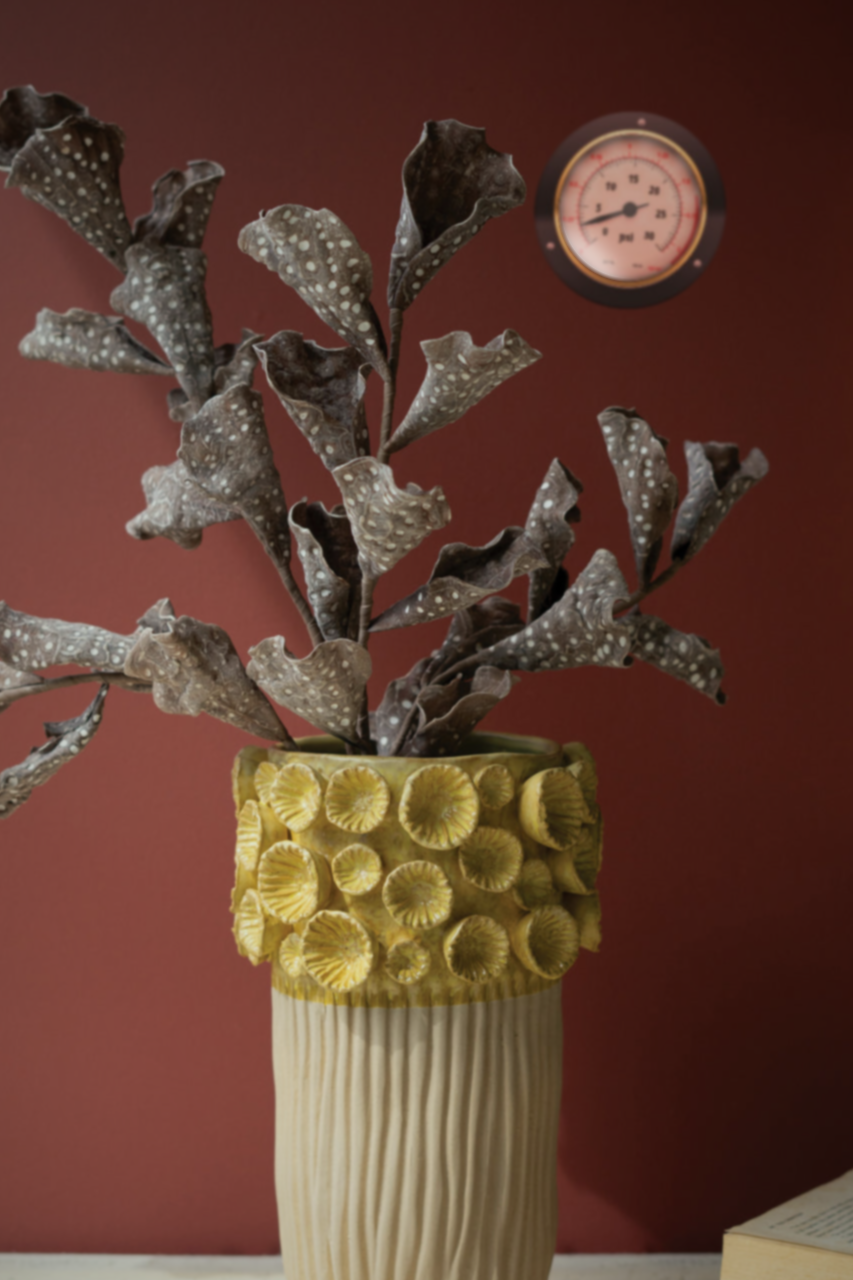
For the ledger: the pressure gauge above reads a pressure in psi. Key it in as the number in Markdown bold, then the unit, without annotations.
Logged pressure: **2.5** psi
